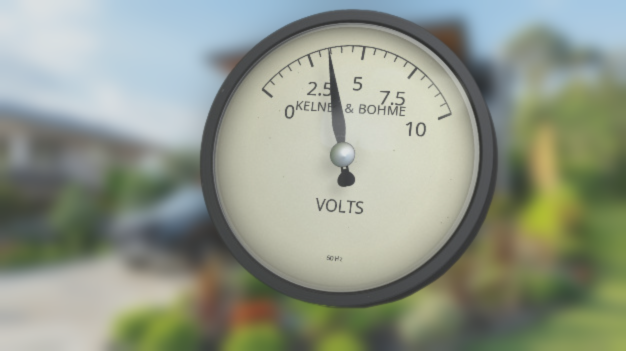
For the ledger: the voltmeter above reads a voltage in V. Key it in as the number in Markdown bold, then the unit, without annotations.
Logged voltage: **3.5** V
